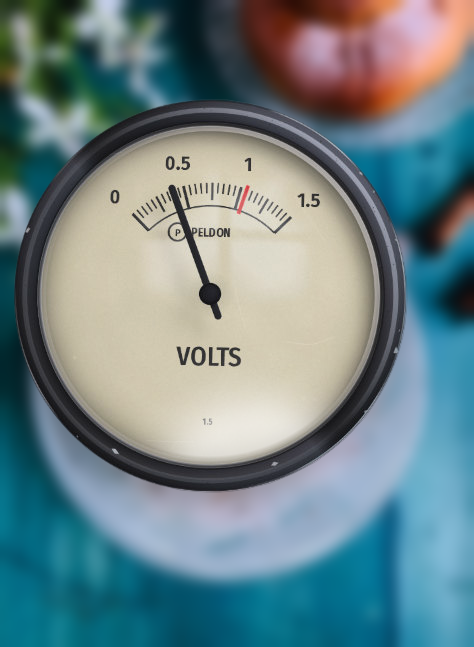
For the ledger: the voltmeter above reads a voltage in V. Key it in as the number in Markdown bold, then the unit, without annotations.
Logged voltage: **0.4** V
